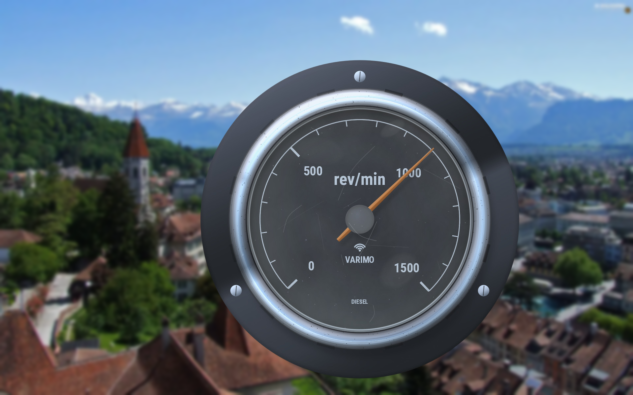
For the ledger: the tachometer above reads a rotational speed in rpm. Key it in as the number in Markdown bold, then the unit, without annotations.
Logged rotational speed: **1000** rpm
